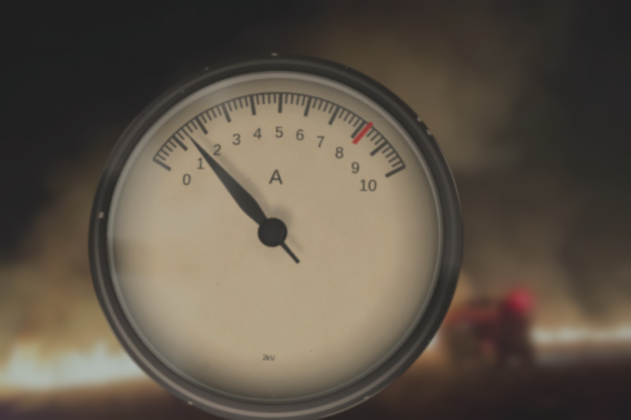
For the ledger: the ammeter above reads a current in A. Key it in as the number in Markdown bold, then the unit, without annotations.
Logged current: **1.4** A
